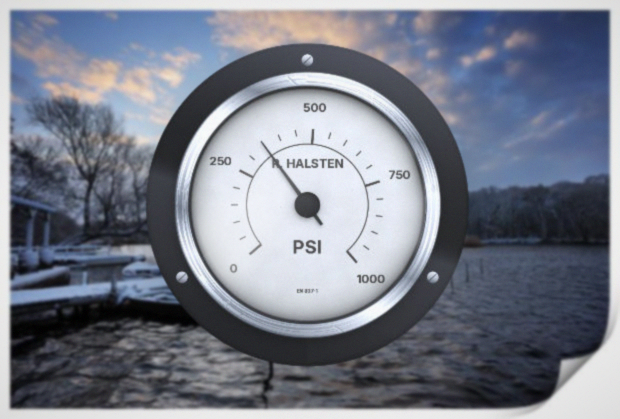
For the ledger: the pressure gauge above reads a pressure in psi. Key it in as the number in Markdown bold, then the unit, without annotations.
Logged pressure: **350** psi
